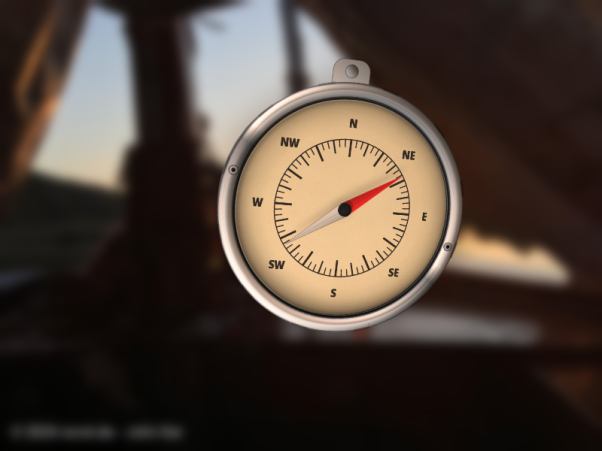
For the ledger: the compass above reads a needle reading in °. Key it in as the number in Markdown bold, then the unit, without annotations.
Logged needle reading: **55** °
